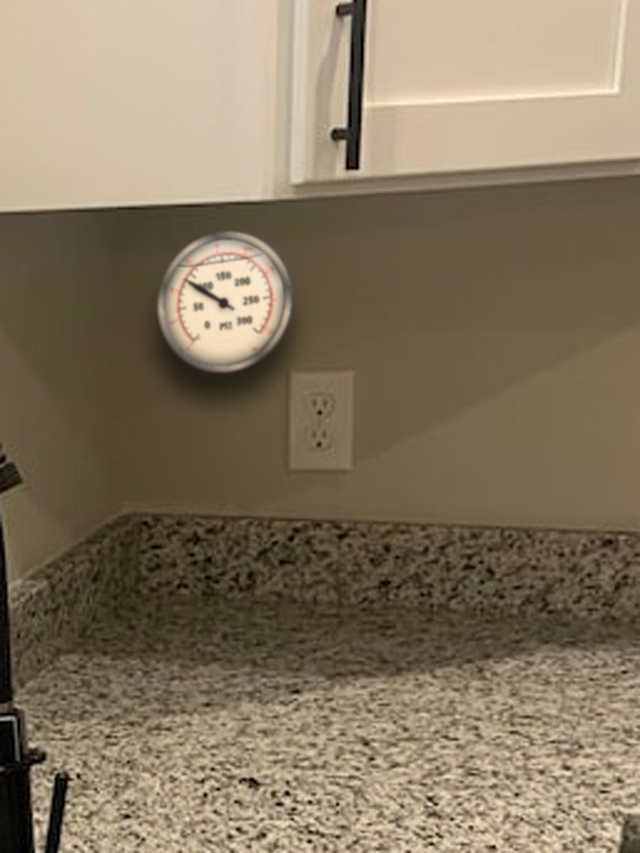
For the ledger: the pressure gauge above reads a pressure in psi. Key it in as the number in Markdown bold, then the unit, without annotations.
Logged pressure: **90** psi
